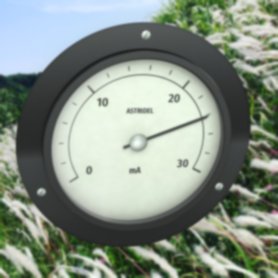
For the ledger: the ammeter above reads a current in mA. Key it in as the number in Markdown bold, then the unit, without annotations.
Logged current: **24** mA
